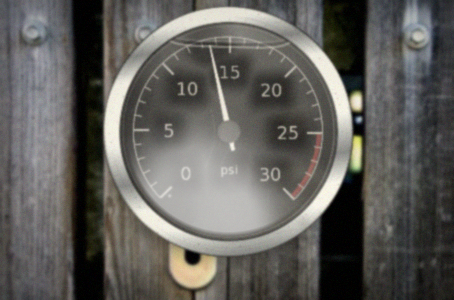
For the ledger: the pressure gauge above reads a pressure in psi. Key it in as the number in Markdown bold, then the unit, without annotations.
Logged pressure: **13.5** psi
